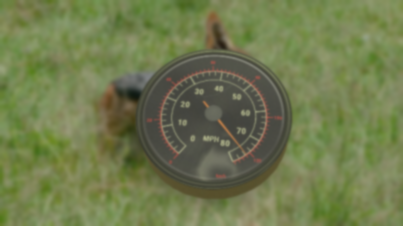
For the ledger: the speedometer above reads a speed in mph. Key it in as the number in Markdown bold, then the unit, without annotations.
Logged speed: **76** mph
